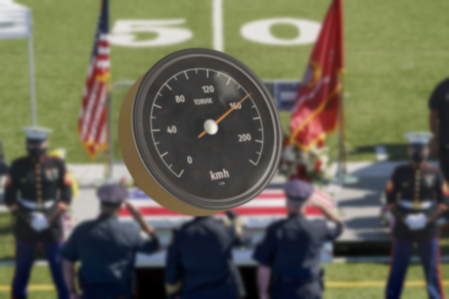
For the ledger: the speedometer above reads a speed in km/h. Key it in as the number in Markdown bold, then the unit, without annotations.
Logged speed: **160** km/h
